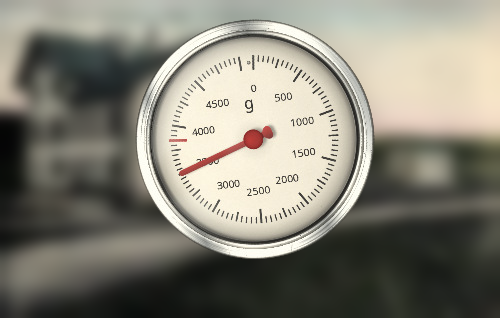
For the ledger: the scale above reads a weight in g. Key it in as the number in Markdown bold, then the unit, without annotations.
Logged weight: **3500** g
